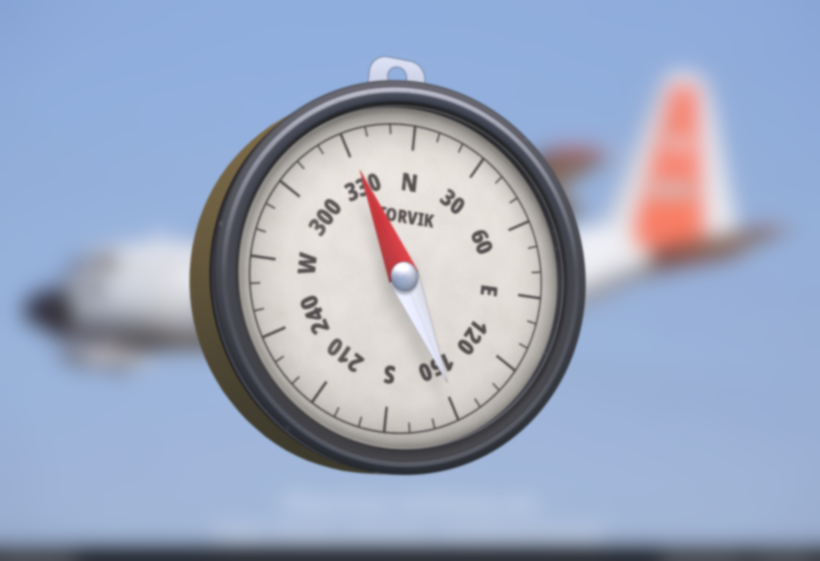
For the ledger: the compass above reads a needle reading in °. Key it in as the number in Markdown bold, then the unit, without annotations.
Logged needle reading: **330** °
